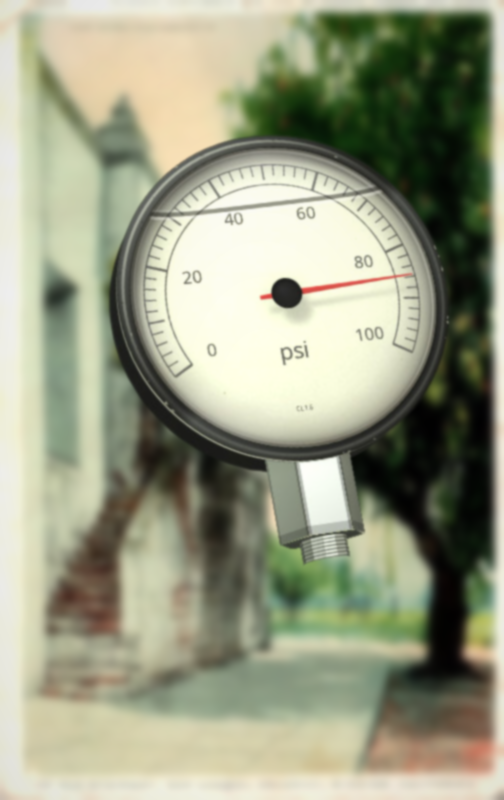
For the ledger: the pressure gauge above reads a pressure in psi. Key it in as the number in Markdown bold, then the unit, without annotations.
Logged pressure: **86** psi
